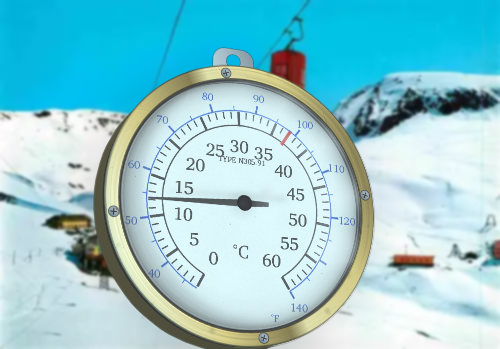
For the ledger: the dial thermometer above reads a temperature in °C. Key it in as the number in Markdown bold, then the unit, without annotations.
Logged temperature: **12** °C
